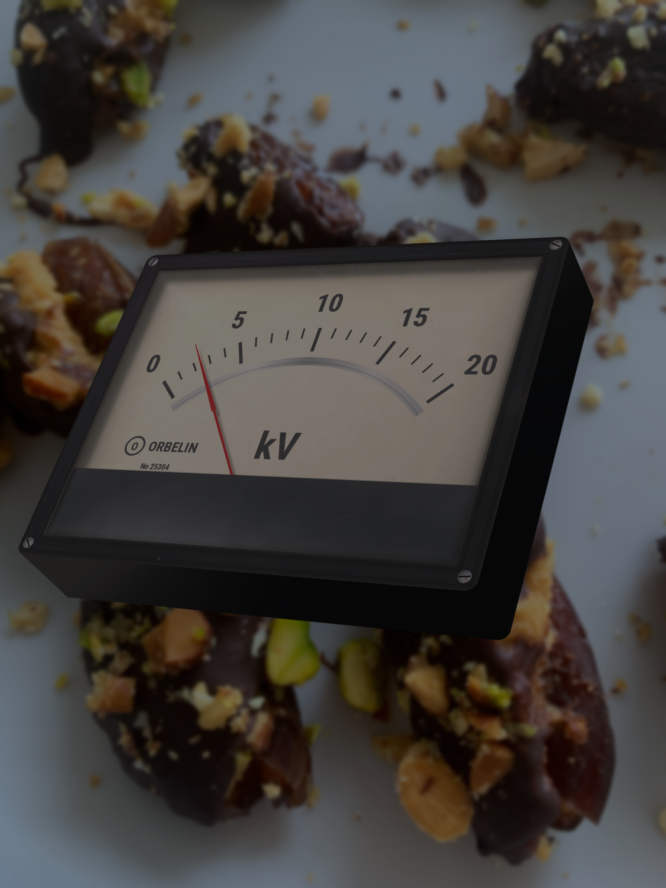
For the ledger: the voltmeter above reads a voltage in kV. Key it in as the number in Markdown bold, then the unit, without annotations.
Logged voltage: **2.5** kV
